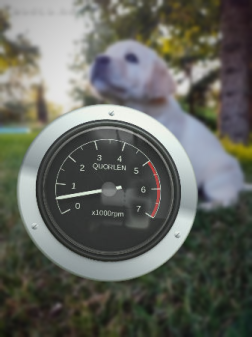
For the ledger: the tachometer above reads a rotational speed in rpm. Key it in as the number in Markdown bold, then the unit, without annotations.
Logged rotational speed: **500** rpm
